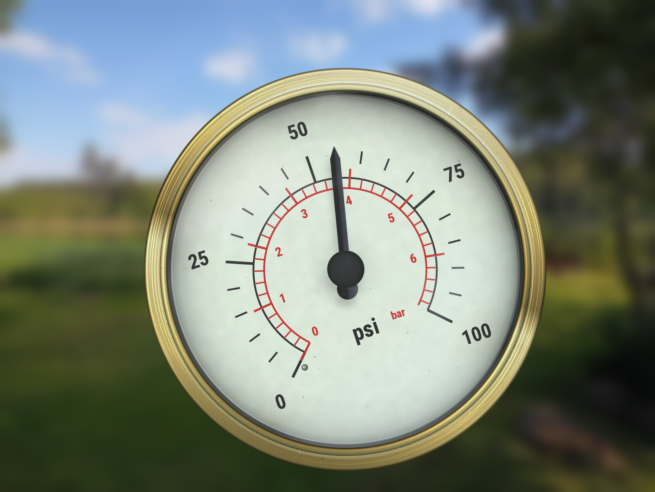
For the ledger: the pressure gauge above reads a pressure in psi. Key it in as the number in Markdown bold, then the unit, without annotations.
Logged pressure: **55** psi
